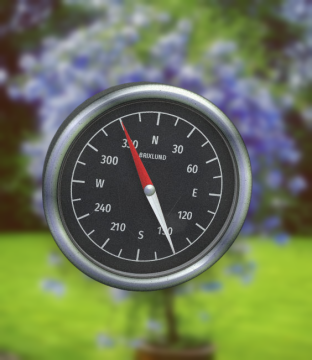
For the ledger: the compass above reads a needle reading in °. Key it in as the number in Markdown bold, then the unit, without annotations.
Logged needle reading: **330** °
